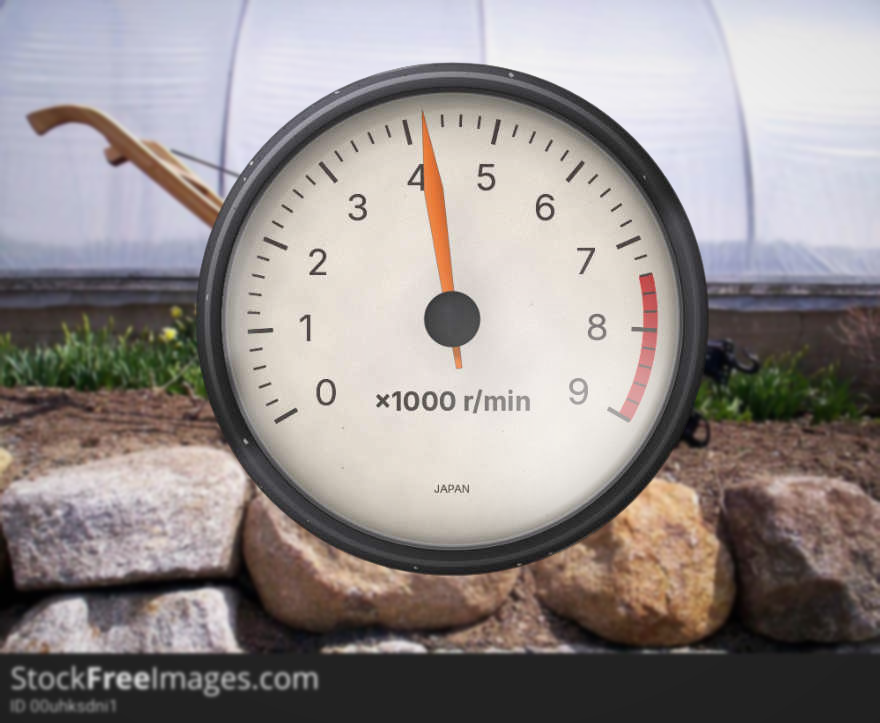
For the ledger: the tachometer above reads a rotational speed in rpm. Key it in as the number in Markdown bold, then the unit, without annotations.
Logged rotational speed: **4200** rpm
